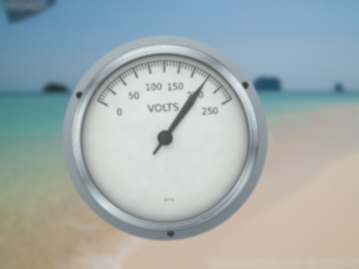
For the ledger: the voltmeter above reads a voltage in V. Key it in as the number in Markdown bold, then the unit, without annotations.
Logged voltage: **200** V
